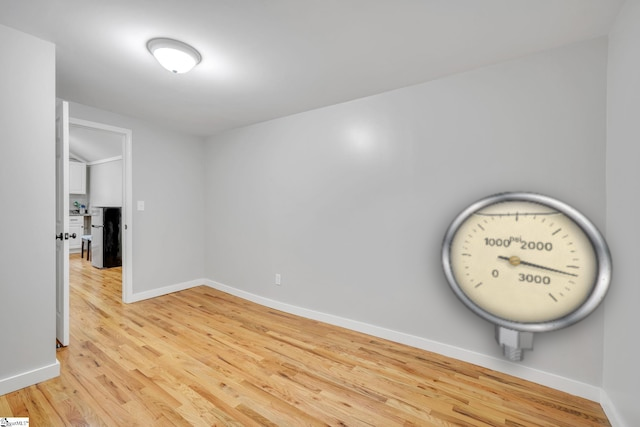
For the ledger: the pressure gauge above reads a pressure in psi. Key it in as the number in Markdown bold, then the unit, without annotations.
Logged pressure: **2600** psi
